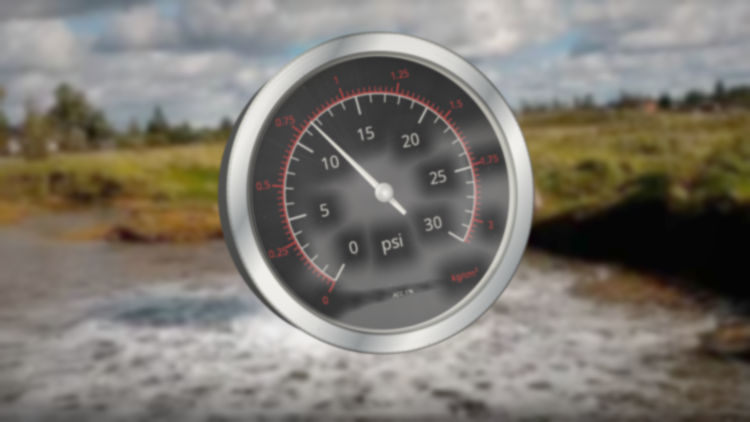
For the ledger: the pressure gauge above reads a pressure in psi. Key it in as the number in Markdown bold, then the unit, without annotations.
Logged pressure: **11.5** psi
